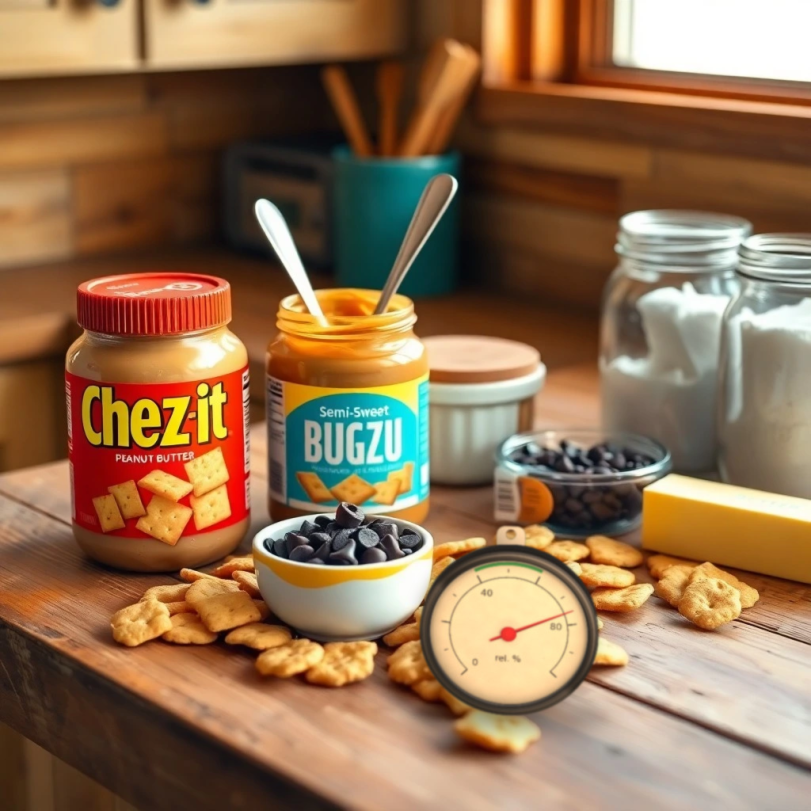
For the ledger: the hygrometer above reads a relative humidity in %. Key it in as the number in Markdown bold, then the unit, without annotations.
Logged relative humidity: **75** %
